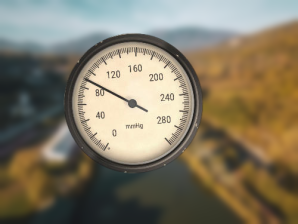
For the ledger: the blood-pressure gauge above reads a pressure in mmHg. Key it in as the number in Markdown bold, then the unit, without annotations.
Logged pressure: **90** mmHg
